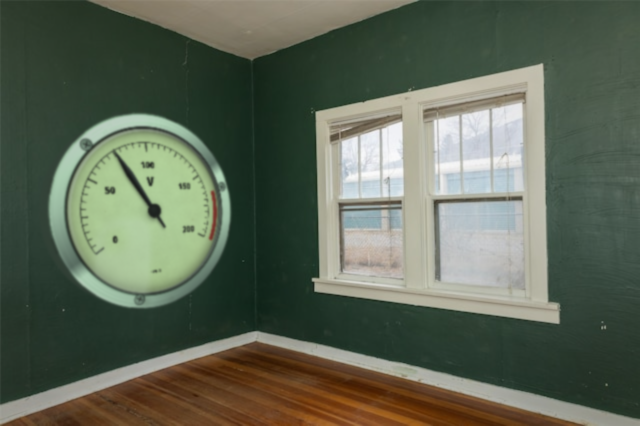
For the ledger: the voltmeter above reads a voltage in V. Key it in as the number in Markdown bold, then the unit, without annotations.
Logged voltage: **75** V
